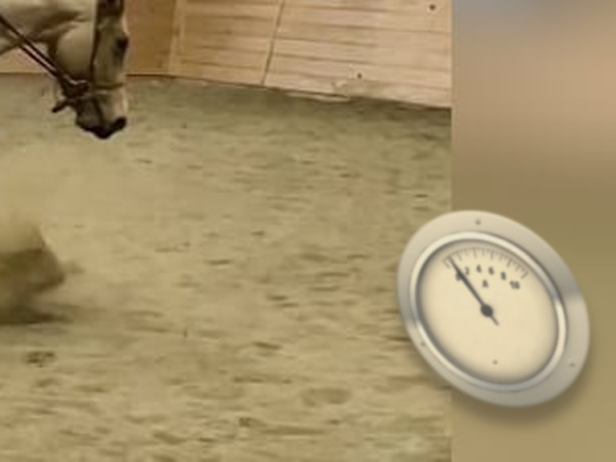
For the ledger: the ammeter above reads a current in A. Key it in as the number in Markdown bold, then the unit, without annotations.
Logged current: **1** A
